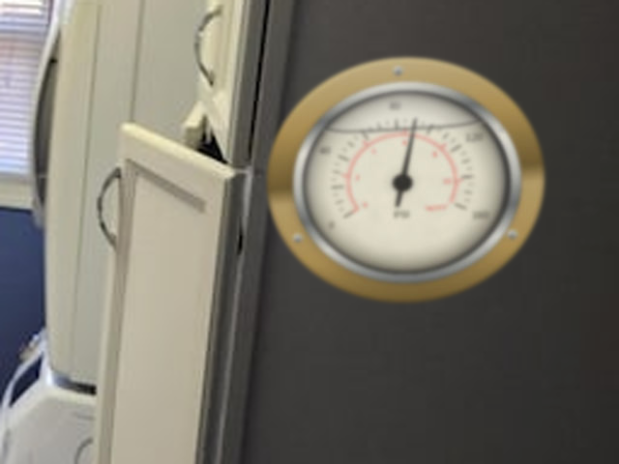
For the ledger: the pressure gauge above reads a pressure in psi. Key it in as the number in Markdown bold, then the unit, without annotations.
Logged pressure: **90** psi
